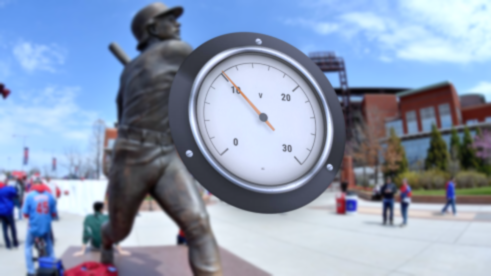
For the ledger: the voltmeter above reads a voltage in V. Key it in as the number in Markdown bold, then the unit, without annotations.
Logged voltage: **10** V
